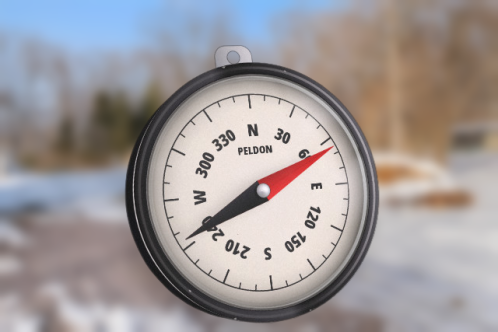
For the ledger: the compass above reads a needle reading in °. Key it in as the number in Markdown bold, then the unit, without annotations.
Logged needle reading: **65** °
